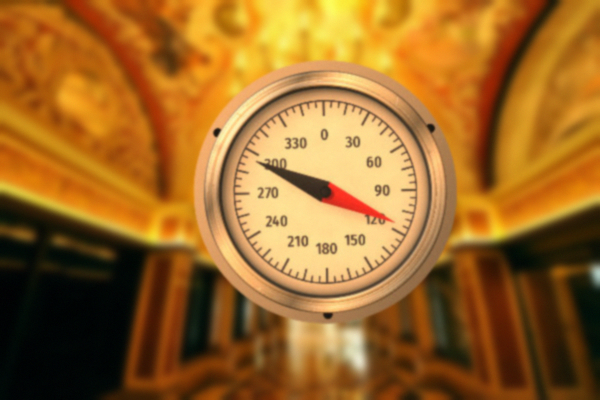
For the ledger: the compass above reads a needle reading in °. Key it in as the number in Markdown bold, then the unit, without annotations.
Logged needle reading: **115** °
